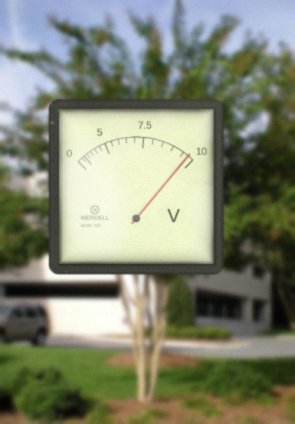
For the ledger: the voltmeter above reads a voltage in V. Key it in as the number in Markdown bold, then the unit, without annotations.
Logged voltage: **9.75** V
